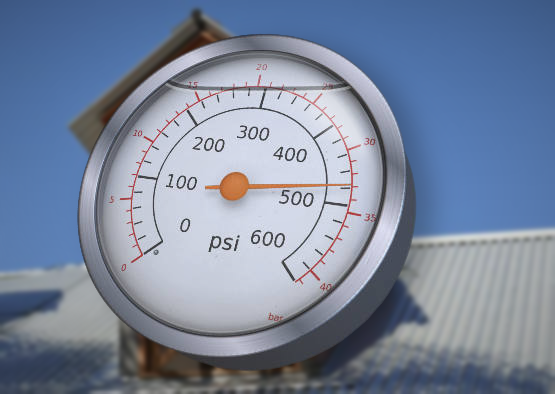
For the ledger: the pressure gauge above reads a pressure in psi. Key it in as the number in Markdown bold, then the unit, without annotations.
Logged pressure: **480** psi
